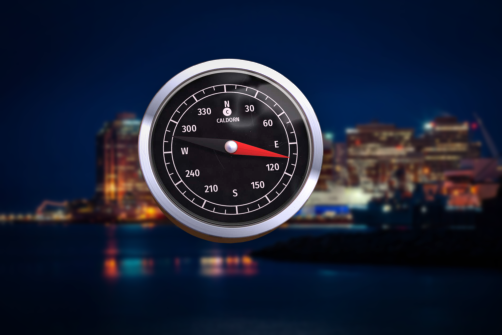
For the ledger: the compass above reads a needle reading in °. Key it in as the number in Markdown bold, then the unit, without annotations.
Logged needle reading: **105** °
